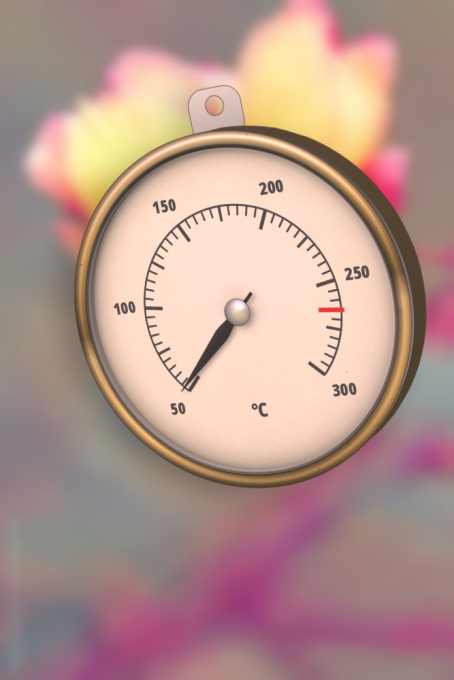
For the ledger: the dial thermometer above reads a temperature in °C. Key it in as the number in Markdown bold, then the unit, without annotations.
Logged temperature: **52.5** °C
